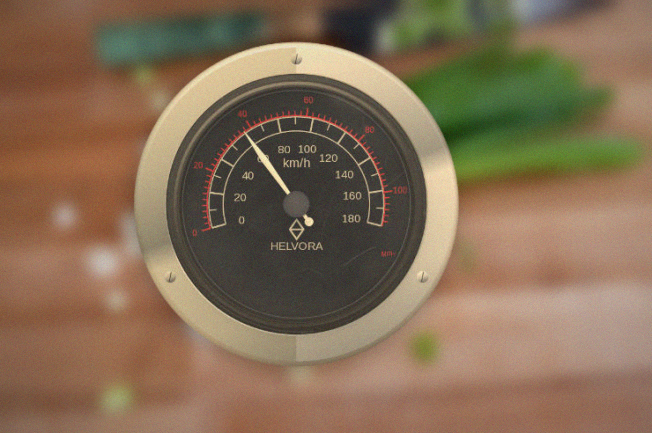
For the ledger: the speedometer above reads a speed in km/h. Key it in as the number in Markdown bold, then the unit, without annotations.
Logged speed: **60** km/h
